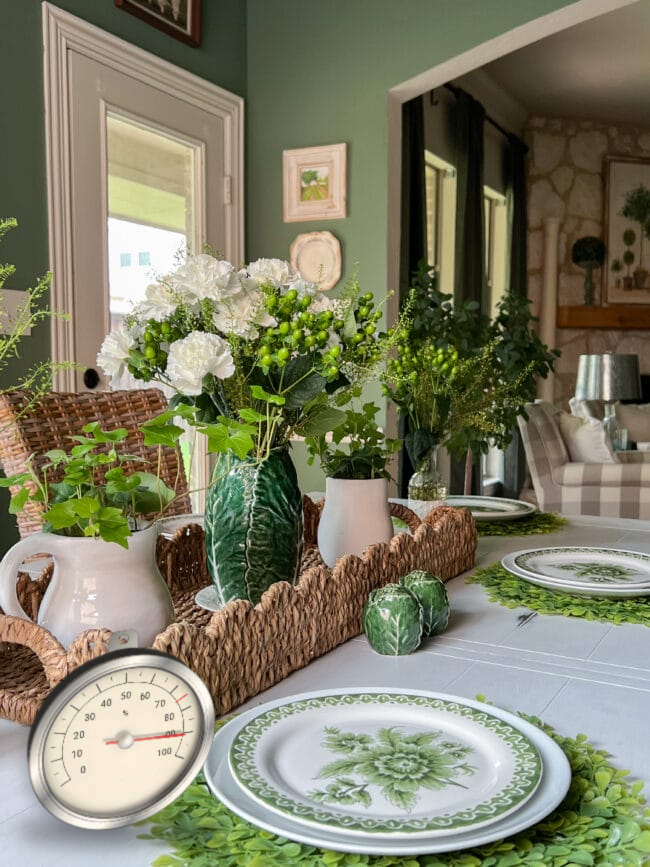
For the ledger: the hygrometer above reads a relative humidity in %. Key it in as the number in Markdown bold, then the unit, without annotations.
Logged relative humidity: **90** %
